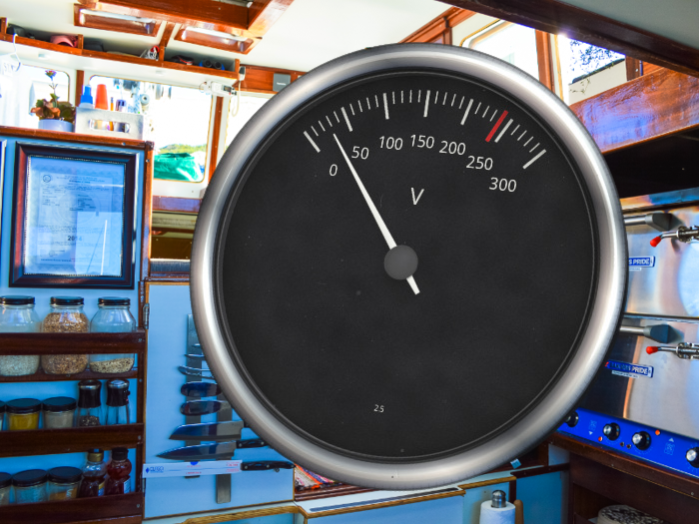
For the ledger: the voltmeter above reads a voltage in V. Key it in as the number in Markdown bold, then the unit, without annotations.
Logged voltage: **30** V
